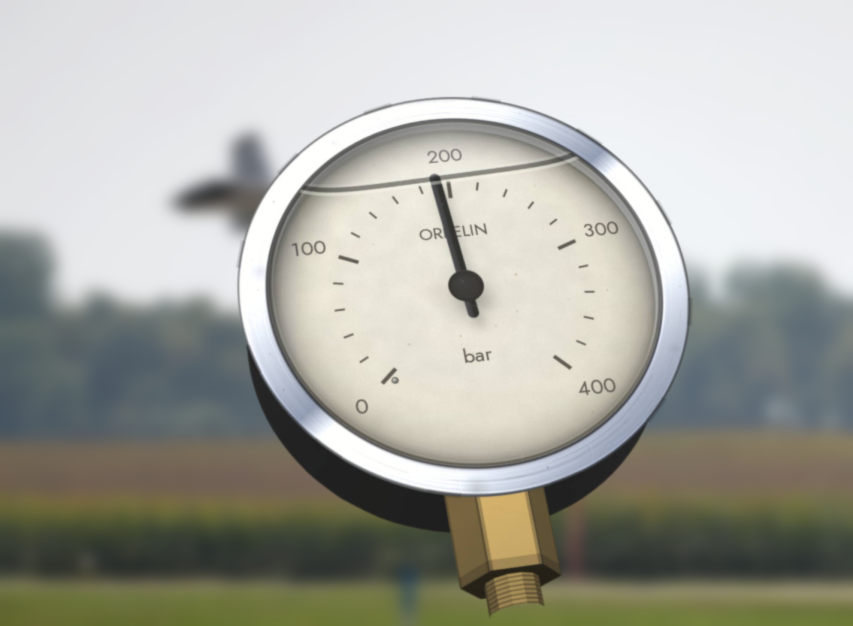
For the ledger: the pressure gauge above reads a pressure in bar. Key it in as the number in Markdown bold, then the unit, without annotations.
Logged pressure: **190** bar
